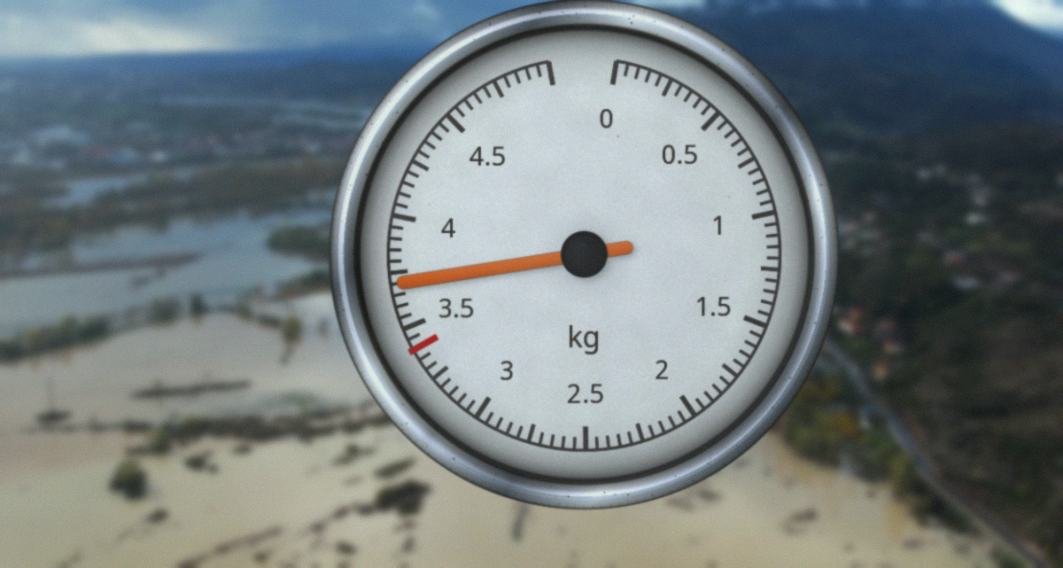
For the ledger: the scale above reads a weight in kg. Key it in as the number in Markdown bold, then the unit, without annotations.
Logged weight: **3.7** kg
